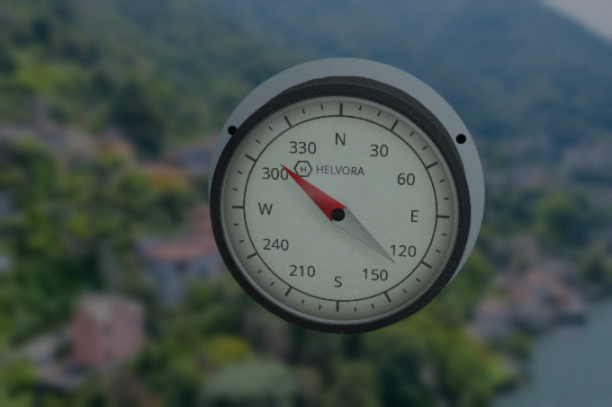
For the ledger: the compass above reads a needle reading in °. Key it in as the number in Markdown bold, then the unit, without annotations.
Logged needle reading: **310** °
